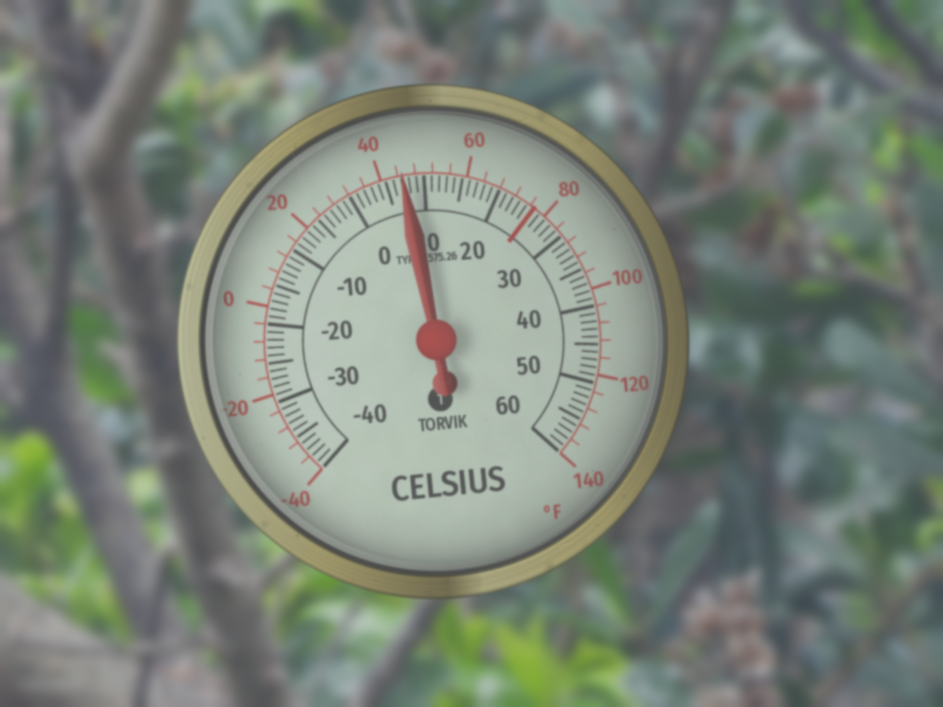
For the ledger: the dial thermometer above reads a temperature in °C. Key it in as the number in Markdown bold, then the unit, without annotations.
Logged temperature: **7** °C
